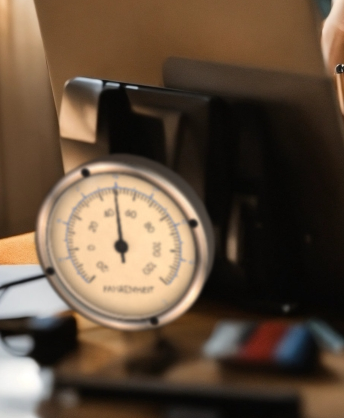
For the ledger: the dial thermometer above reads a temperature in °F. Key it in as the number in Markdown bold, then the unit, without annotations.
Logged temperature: **50** °F
